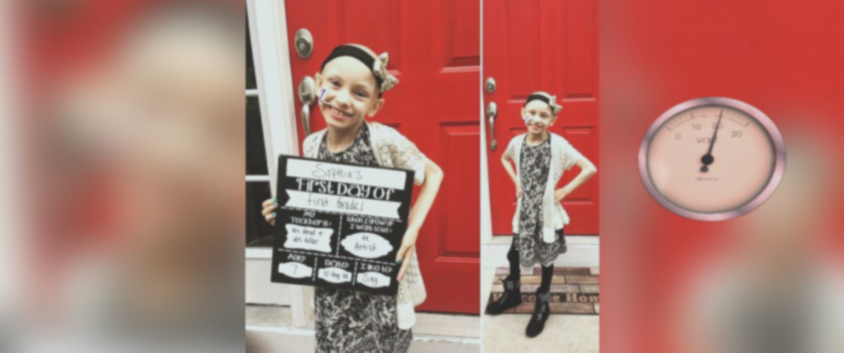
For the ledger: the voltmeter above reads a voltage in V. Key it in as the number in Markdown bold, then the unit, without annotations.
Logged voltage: **20** V
